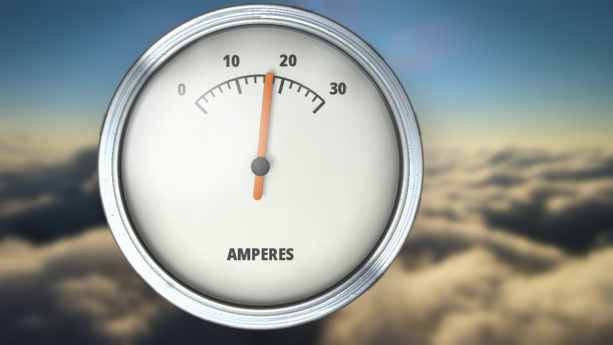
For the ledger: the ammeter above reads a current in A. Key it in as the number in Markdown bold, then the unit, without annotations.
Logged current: **17** A
